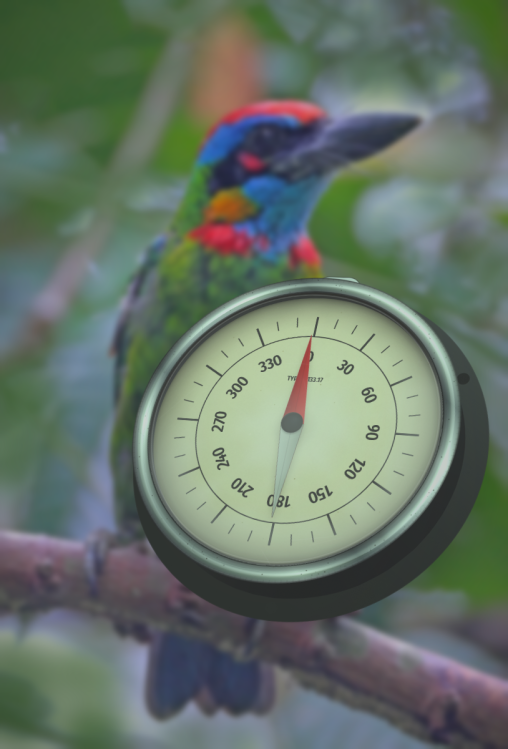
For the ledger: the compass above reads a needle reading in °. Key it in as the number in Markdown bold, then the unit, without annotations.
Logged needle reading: **0** °
